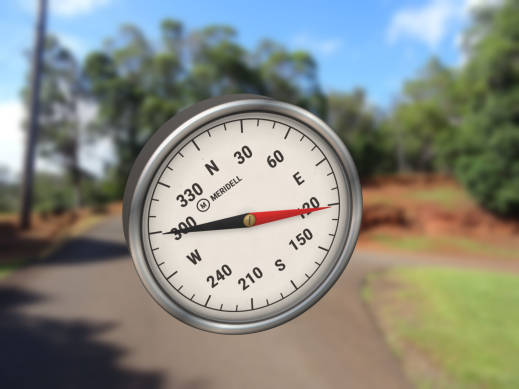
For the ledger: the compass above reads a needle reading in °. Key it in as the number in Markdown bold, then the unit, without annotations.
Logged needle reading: **120** °
